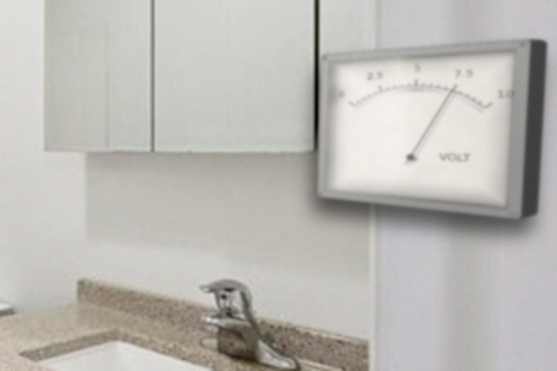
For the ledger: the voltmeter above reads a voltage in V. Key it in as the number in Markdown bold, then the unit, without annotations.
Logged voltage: **7.5** V
